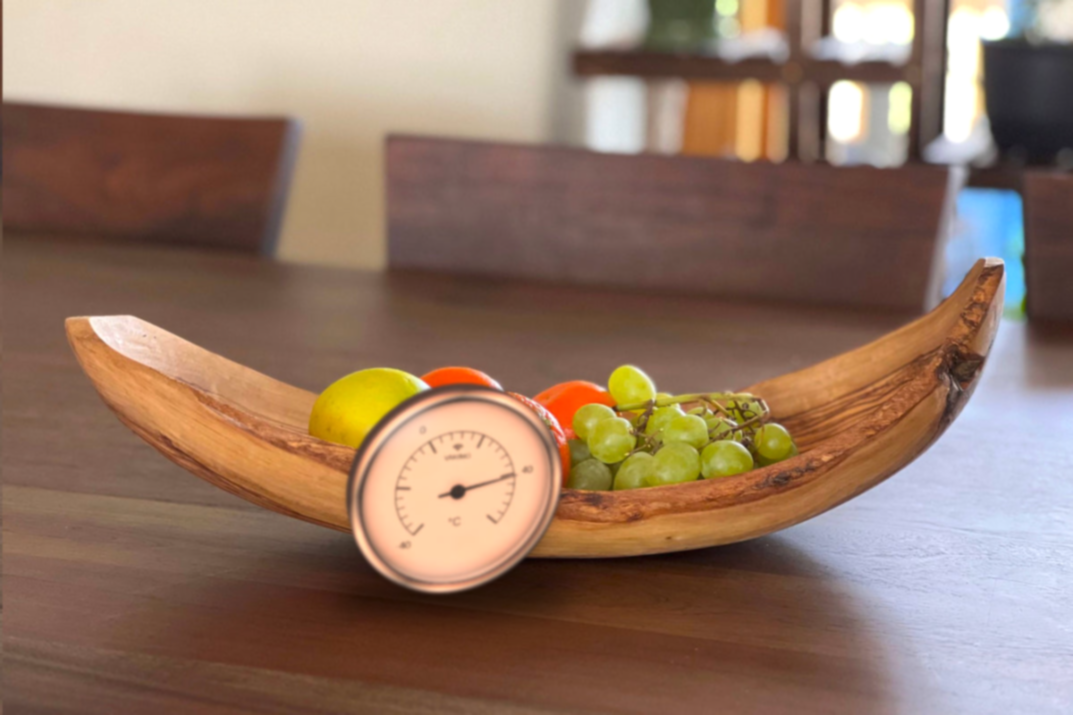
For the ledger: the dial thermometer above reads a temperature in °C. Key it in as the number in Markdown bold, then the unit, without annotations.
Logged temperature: **40** °C
